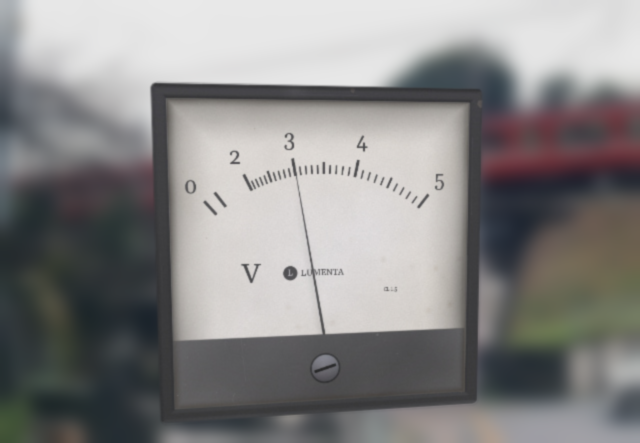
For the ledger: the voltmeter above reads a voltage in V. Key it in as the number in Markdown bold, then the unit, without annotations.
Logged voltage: **3** V
